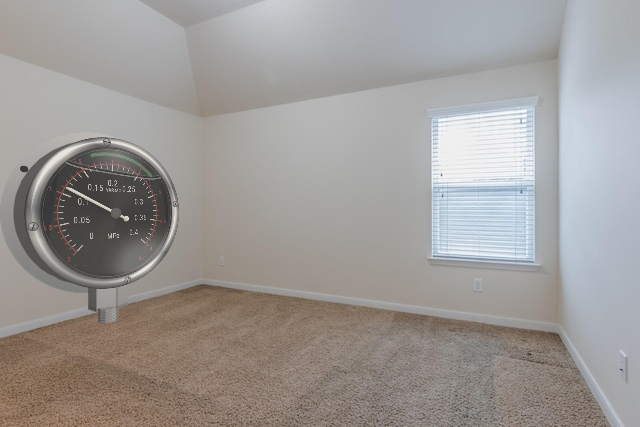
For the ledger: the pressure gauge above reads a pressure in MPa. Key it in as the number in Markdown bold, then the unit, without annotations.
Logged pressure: **0.11** MPa
